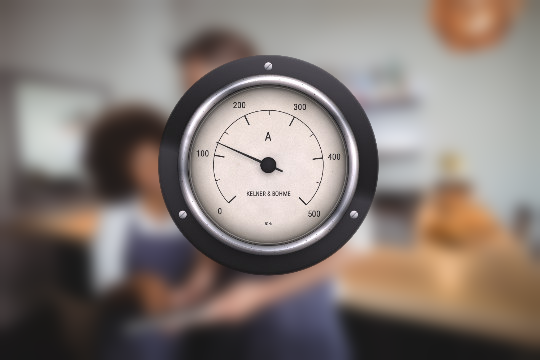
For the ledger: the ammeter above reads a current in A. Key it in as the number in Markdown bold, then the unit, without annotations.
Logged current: **125** A
